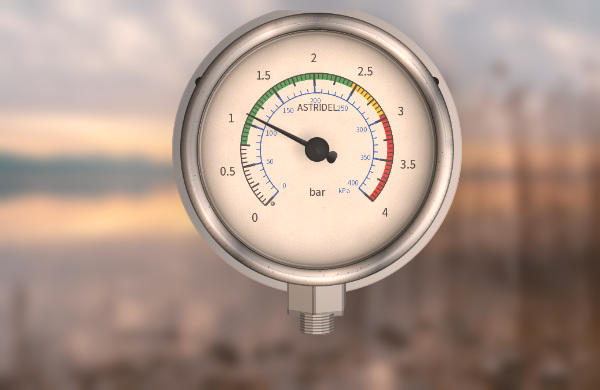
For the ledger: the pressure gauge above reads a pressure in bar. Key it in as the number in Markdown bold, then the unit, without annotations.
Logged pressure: **1.1** bar
